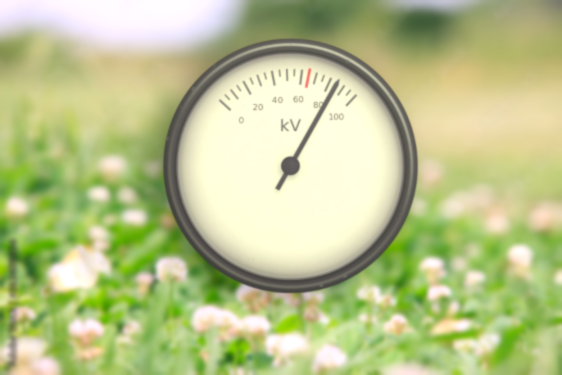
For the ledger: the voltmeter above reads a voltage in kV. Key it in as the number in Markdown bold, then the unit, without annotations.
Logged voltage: **85** kV
